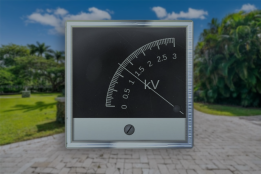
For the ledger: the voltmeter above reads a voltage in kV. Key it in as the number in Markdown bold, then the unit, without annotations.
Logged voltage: **1.25** kV
